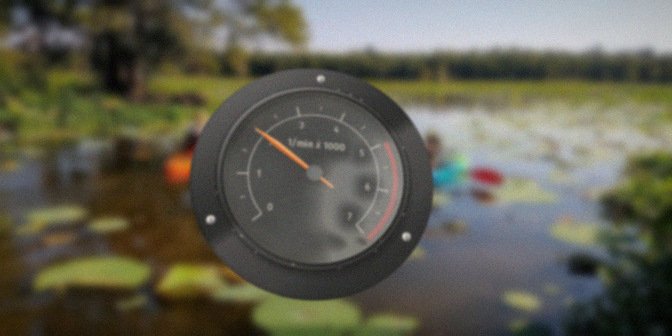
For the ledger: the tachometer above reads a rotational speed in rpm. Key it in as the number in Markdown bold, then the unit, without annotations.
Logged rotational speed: **2000** rpm
